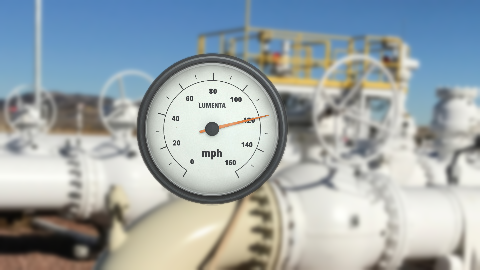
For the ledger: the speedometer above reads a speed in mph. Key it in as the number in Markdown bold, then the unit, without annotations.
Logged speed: **120** mph
